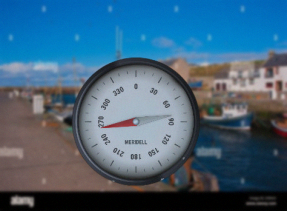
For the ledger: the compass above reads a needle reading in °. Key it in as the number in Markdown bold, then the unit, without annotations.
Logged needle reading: **260** °
